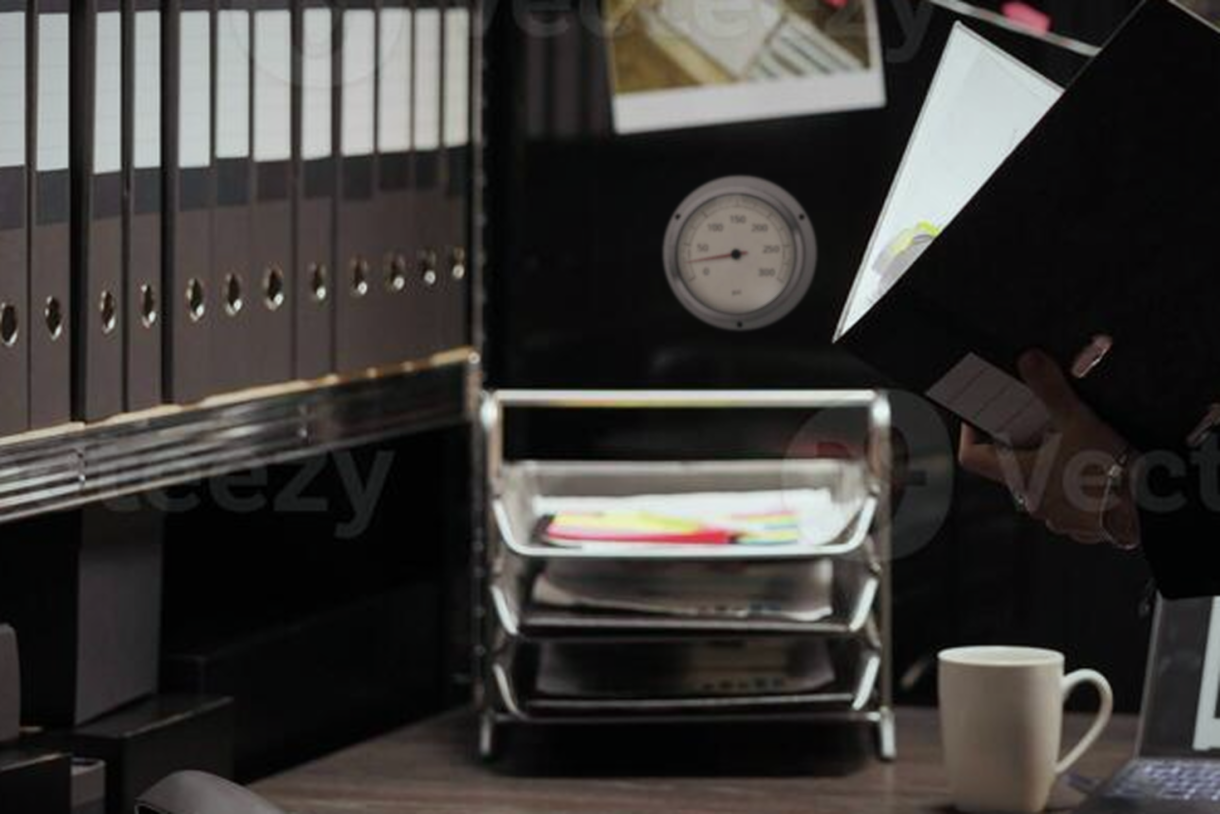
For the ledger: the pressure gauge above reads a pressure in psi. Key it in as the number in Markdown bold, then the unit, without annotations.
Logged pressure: **25** psi
